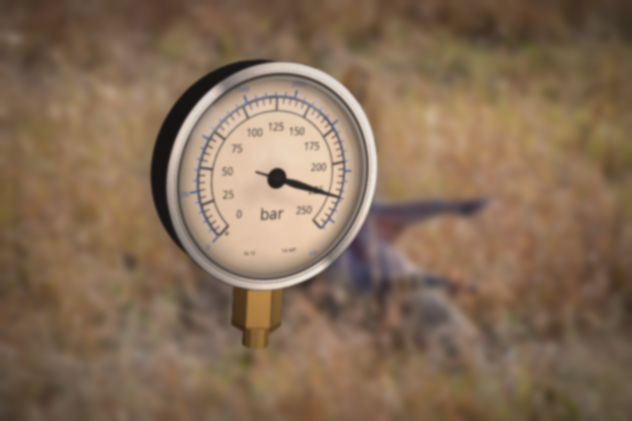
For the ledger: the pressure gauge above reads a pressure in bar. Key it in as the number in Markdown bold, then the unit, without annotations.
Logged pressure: **225** bar
